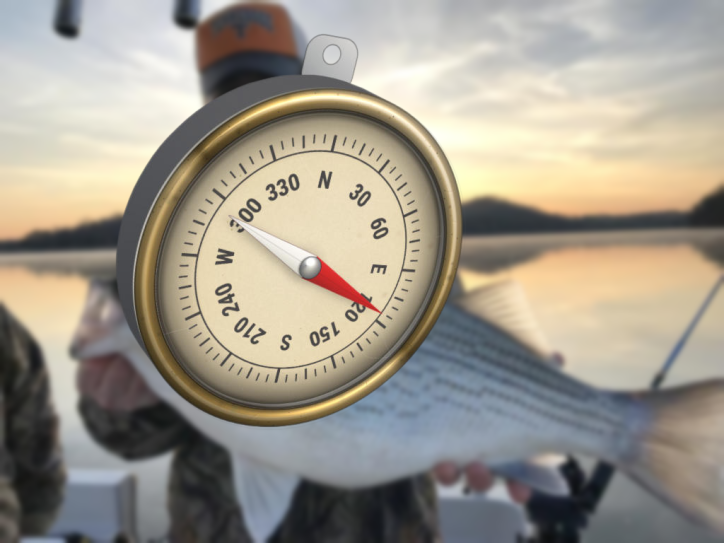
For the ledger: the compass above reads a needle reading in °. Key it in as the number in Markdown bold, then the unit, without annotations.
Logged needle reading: **115** °
